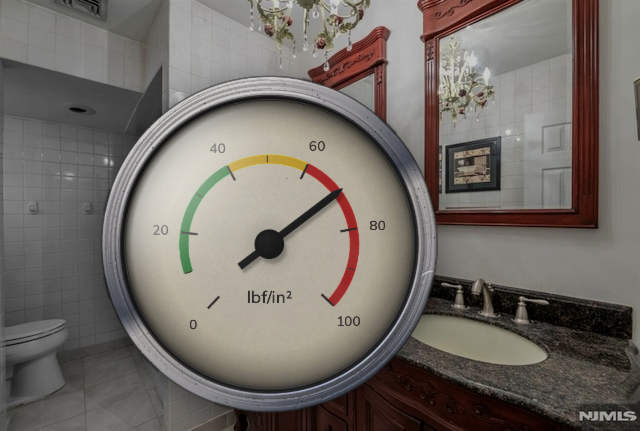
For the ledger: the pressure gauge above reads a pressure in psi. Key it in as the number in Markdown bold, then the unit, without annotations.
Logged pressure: **70** psi
